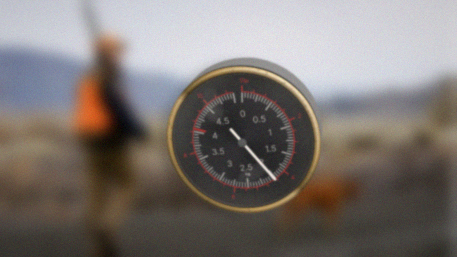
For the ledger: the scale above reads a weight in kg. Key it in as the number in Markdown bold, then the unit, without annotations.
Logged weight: **2** kg
